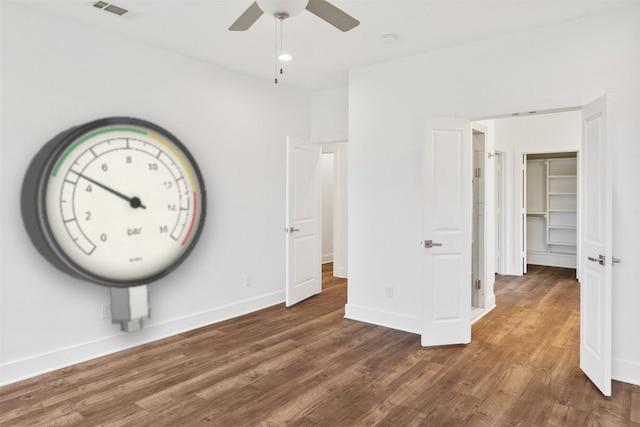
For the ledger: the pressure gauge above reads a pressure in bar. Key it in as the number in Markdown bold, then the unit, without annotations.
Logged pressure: **4.5** bar
